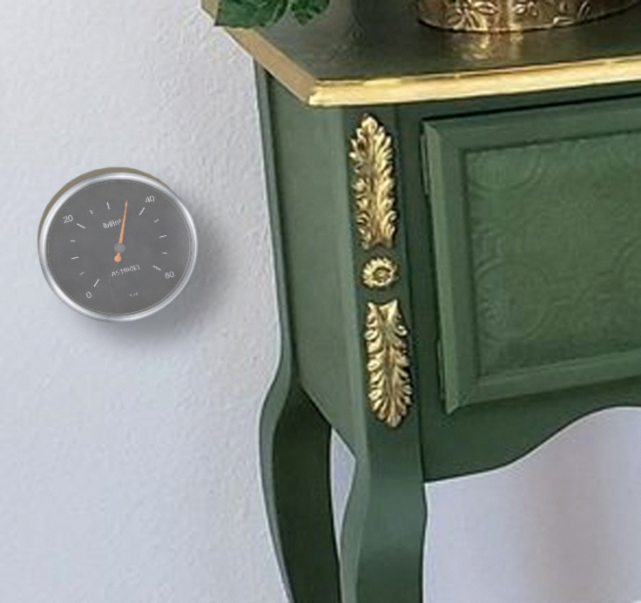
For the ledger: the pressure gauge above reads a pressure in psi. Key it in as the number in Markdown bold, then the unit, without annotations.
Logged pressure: **35** psi
